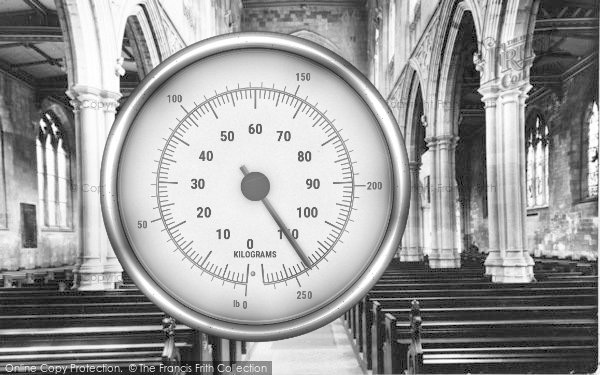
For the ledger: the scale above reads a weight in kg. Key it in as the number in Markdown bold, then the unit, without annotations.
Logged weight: **110** kg
